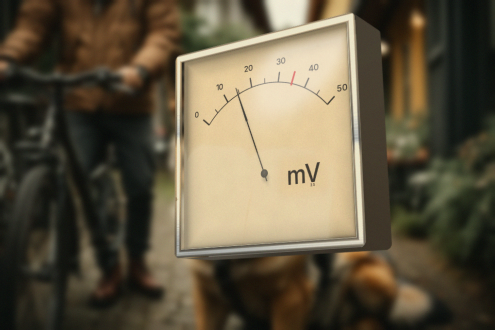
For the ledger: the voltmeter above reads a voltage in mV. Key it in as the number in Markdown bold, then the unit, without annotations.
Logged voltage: **15** mV
